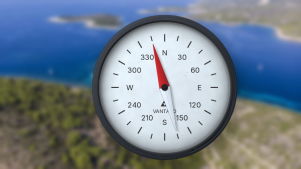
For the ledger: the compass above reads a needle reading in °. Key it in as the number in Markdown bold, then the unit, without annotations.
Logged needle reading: **345** °
